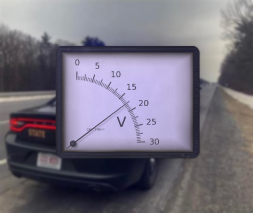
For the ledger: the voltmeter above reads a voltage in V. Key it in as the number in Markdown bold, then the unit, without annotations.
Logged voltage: **17.5** V
